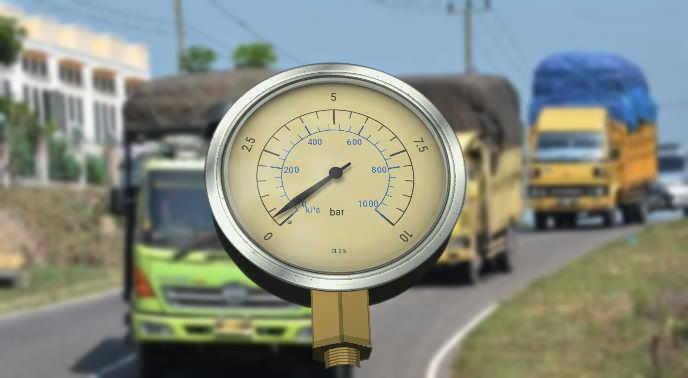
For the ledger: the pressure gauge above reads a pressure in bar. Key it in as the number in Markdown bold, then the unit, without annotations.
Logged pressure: **0.25** bar
